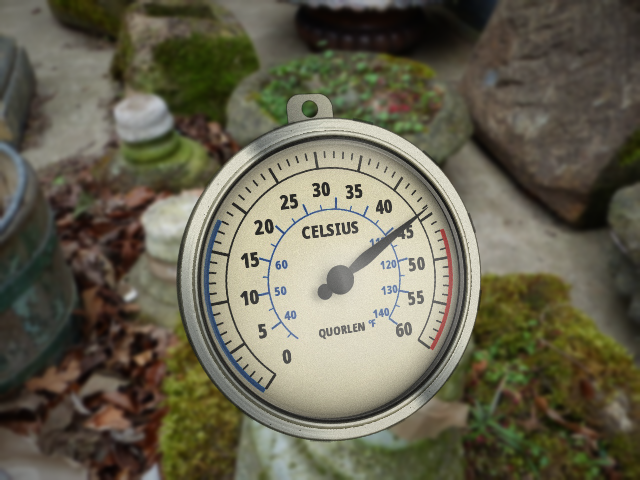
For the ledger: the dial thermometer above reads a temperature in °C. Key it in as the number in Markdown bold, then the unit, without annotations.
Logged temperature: **44** °C
